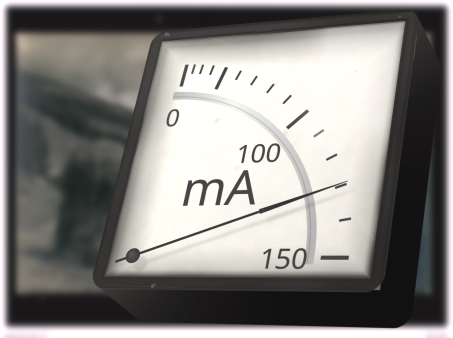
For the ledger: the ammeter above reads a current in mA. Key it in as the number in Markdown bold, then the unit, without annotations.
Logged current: **130** mA
